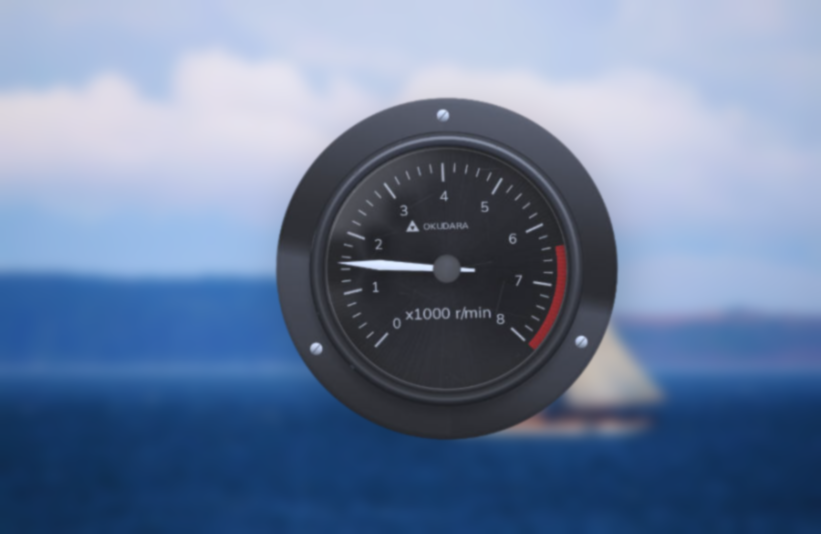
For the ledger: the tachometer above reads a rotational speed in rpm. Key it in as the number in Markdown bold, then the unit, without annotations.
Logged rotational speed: **1500** rpm
